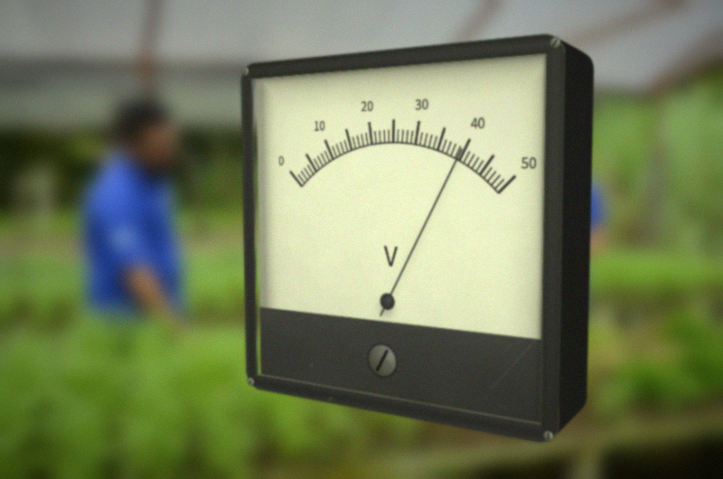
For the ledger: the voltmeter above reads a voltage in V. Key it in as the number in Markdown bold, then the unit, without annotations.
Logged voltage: **40** V
